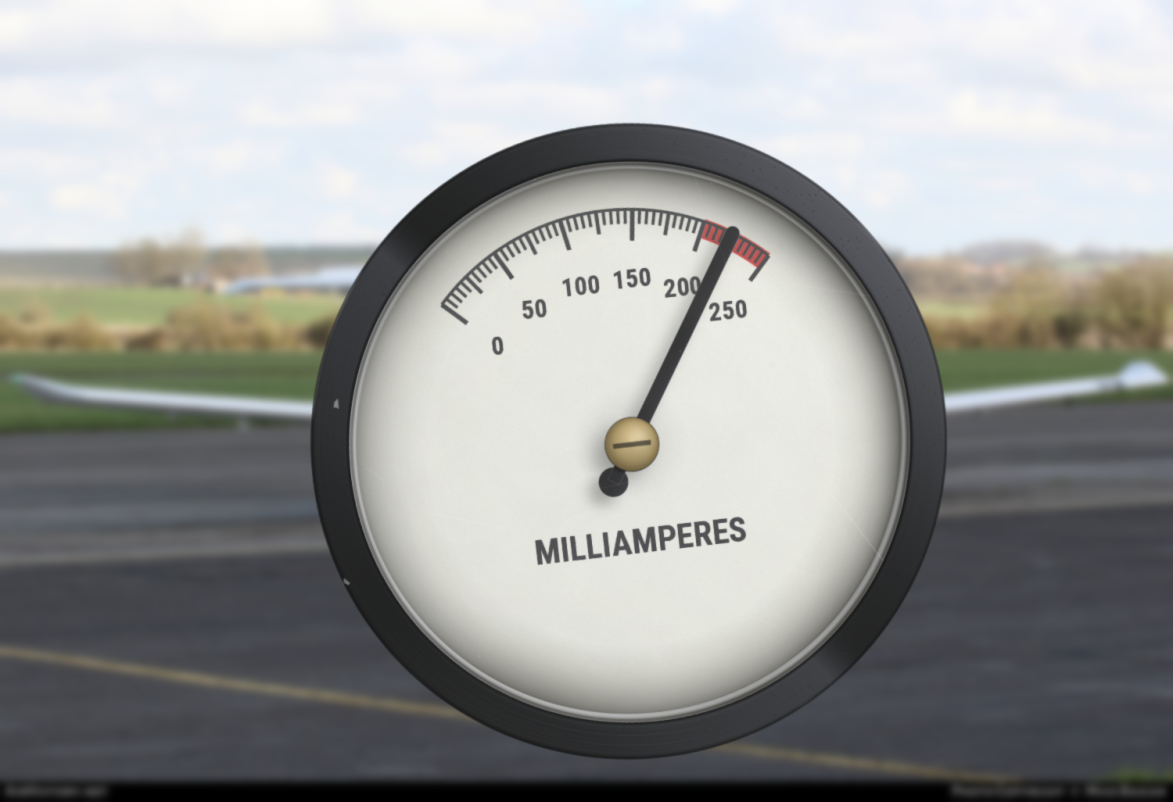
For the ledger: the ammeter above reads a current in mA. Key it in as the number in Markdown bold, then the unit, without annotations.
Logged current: **220** mA
